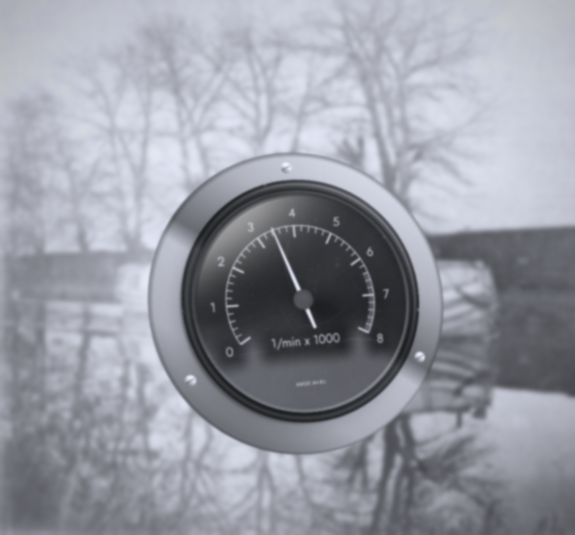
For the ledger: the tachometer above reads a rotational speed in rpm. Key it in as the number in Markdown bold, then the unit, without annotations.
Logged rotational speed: **3400** rpm
